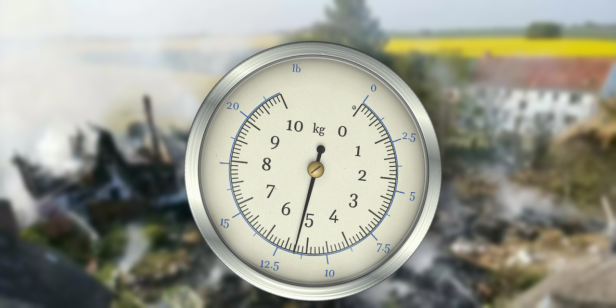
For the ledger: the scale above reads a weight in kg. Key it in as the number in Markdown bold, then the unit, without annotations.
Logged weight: **5.3** kg
